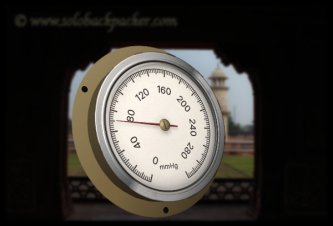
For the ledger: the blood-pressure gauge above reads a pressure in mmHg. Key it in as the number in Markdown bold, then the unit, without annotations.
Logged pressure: **70** mmHg
